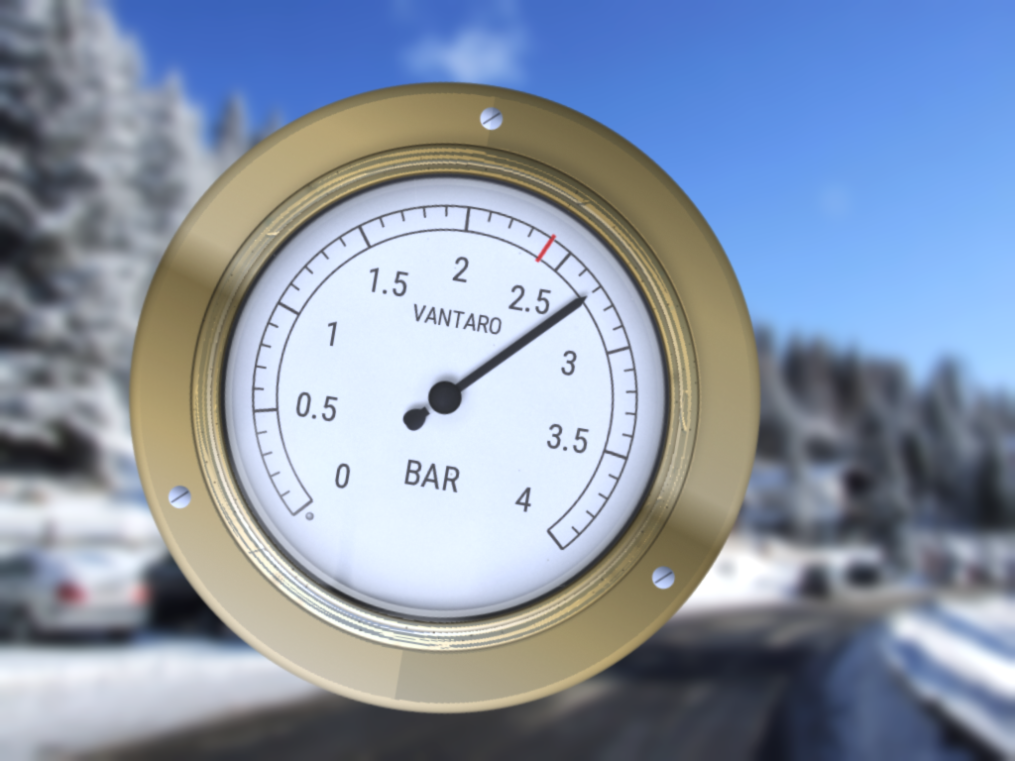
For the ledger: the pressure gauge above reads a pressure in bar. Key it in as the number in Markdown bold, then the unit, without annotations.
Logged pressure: **2.7** bar
